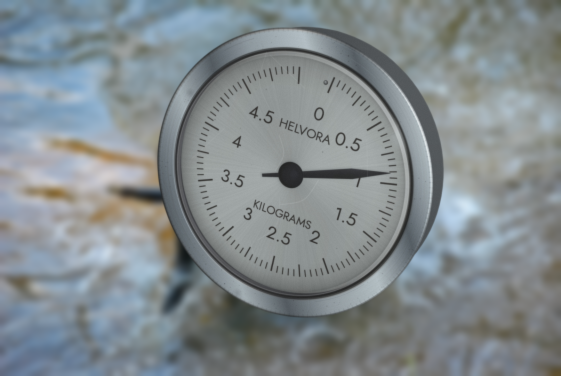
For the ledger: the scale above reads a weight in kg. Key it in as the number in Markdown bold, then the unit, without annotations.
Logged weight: **0.9** kg
